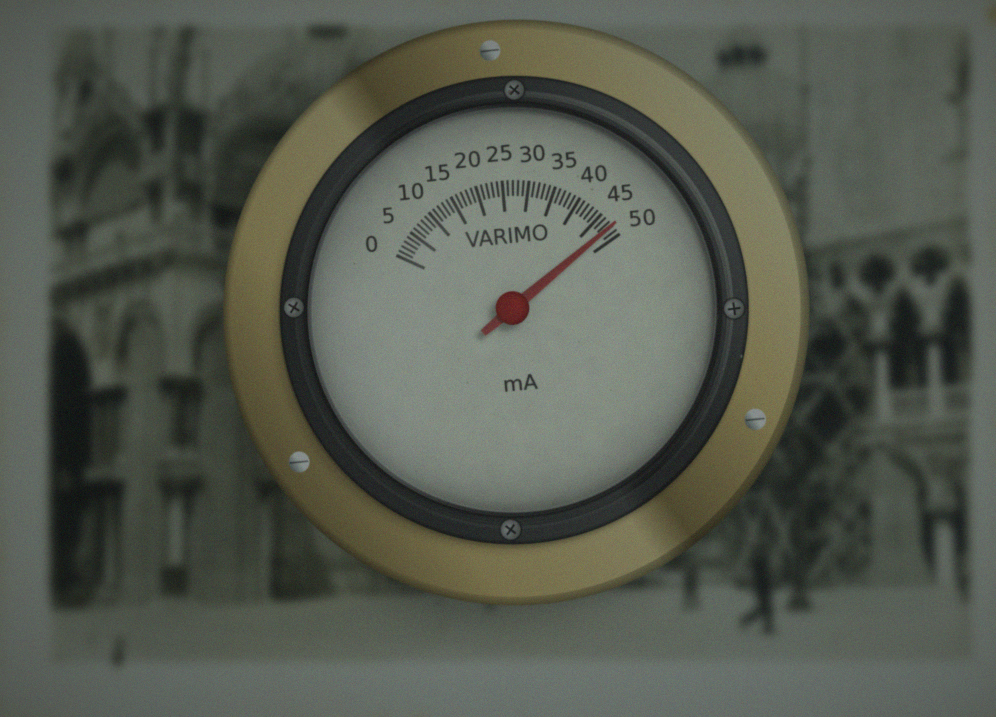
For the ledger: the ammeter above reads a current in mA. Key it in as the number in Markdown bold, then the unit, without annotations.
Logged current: **48** mA
